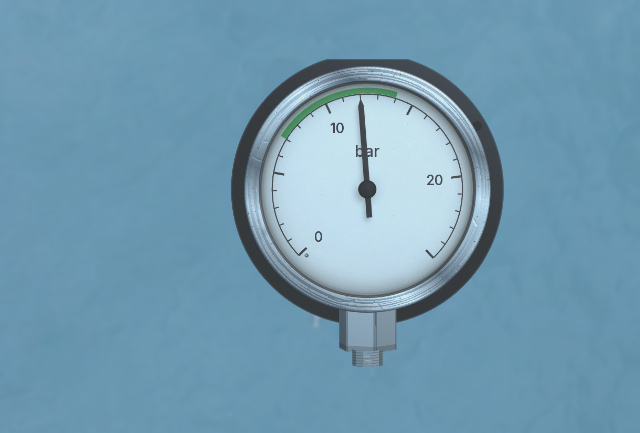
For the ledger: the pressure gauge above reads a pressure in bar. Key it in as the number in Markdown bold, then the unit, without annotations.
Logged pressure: **12** bar
